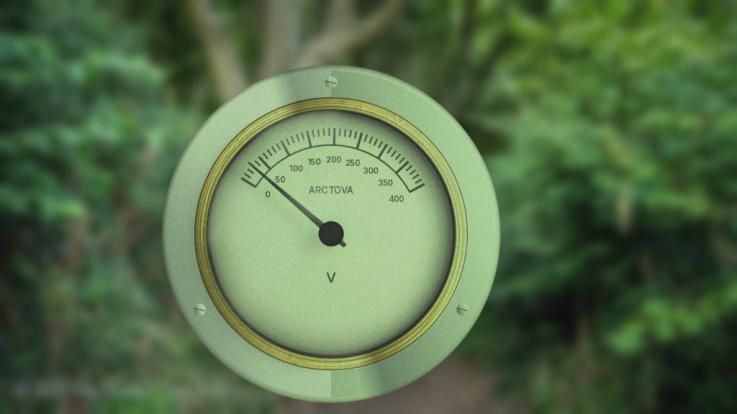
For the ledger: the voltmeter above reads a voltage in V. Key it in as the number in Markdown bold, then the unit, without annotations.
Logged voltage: **30** V
